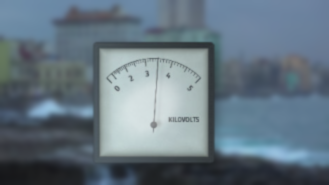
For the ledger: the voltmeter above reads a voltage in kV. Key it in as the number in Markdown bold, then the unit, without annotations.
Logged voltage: **3.5** kV
